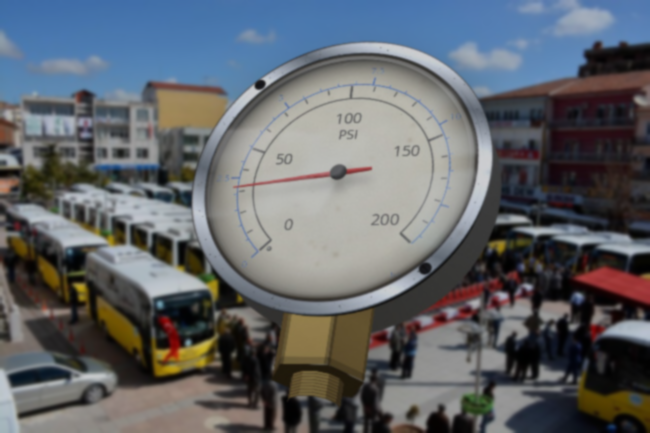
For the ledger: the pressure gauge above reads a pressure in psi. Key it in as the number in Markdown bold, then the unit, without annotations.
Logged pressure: **30** psi
